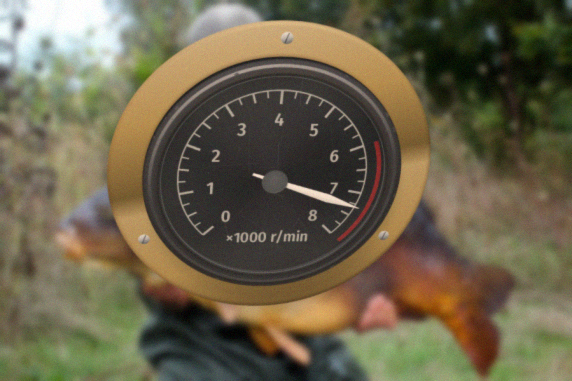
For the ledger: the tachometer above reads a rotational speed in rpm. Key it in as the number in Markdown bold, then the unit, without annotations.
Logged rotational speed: **7250** rpm
